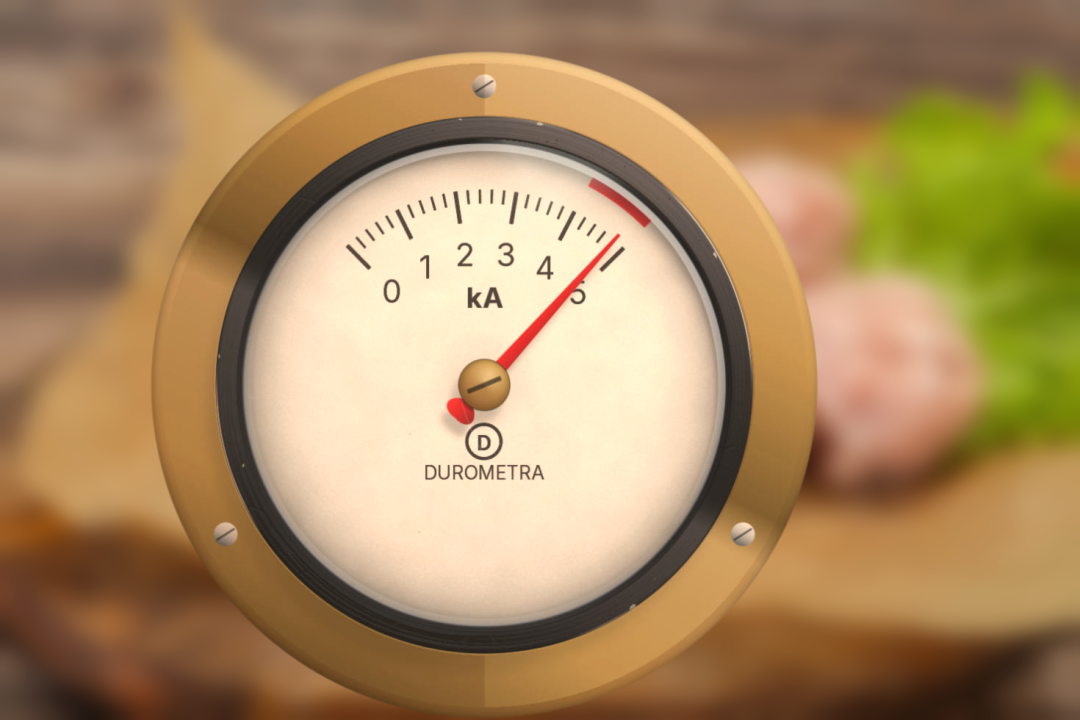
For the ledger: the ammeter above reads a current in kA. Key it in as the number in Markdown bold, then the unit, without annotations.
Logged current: **4.8** kA
